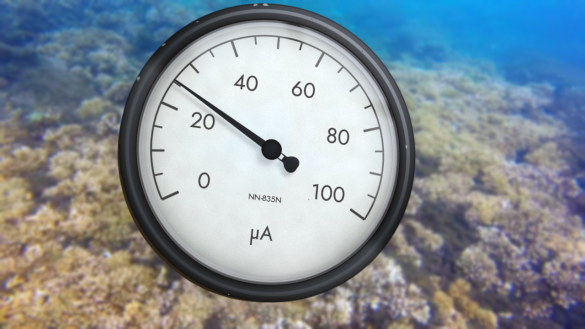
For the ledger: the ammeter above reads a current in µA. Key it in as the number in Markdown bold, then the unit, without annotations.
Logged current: **25** µA
